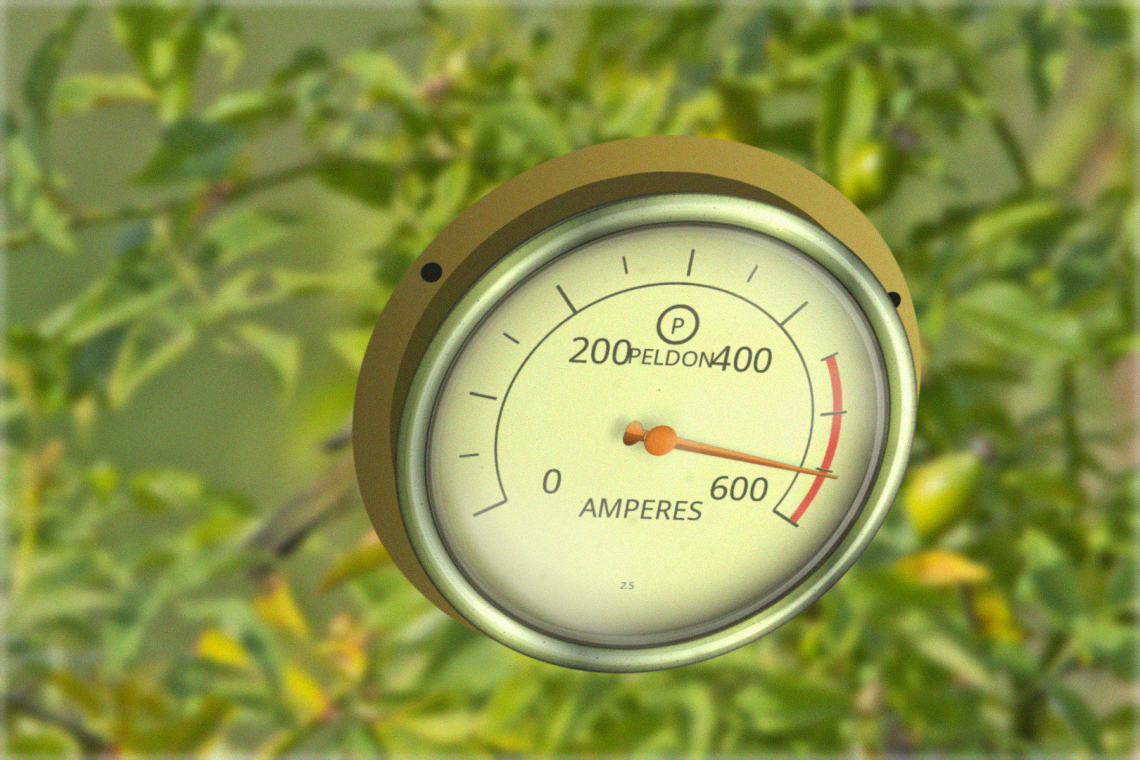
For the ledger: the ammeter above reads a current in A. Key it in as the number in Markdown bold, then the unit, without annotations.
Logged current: **550** A
